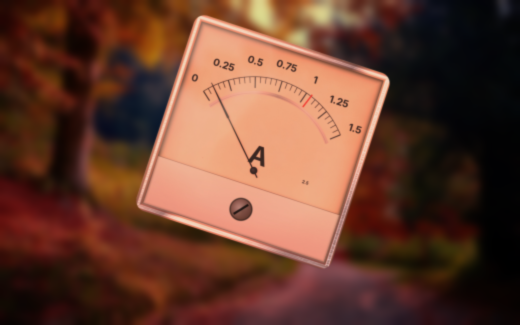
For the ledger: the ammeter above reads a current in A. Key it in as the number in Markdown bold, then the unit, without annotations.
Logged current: **0.1** A
